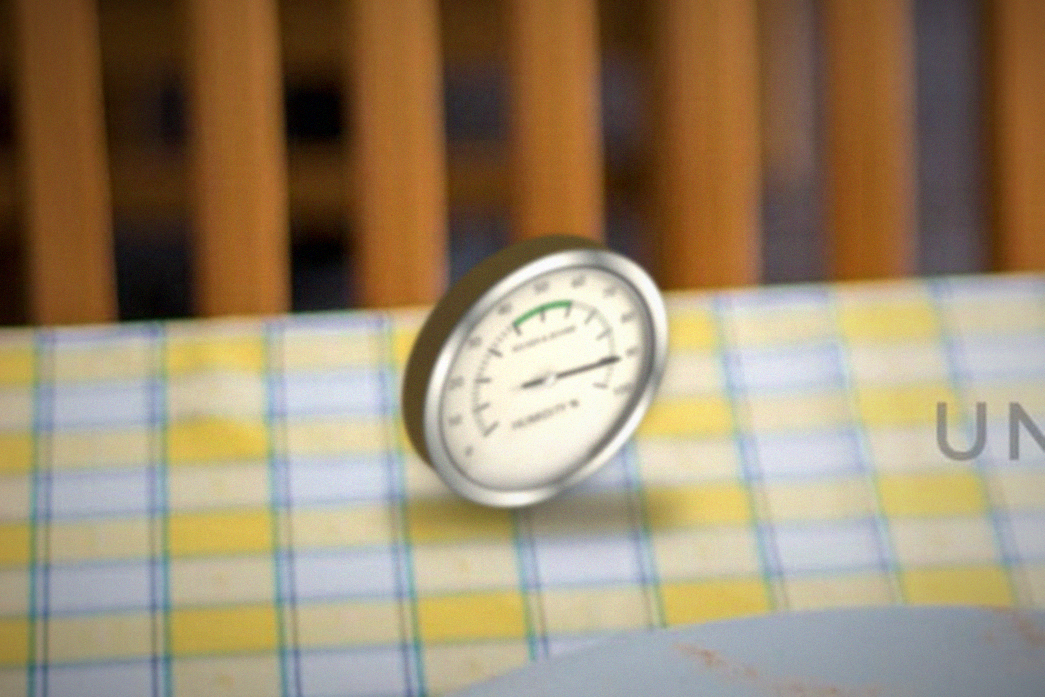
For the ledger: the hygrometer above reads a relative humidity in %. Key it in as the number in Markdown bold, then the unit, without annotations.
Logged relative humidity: **90** %
